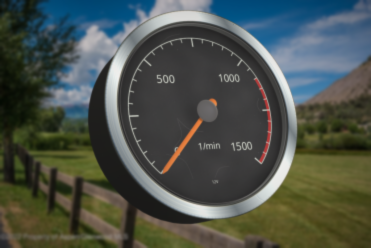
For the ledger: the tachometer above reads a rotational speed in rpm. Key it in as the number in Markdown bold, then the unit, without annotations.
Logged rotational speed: **0** rpm
